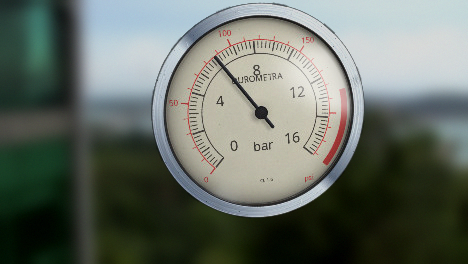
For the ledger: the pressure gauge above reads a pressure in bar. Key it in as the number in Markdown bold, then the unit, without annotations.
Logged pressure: **6** bar
